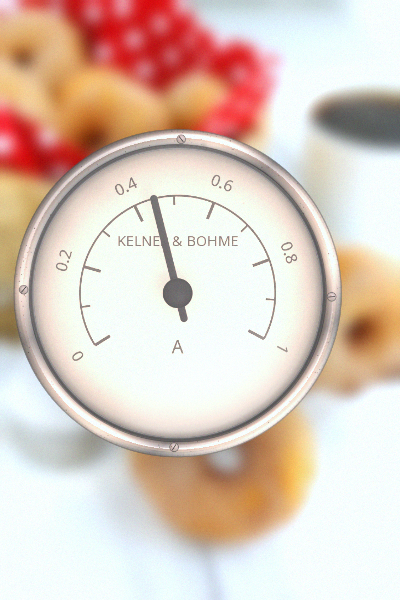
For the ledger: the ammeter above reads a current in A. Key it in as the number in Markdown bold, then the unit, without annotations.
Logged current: **0.45** A
